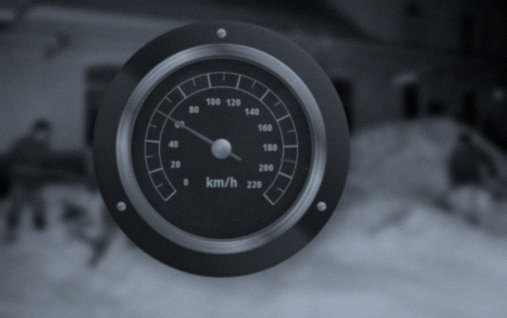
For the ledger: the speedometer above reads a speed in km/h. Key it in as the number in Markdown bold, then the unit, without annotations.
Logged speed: **60** km/h
